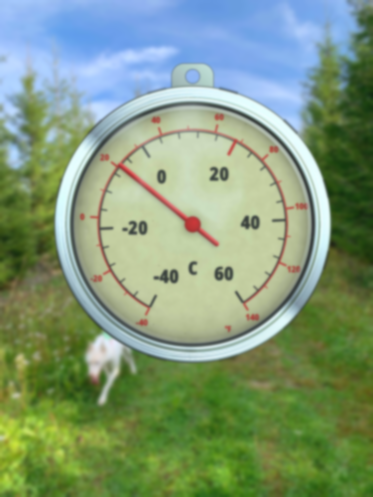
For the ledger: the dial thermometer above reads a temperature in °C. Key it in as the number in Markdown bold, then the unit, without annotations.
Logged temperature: **-6** °C
